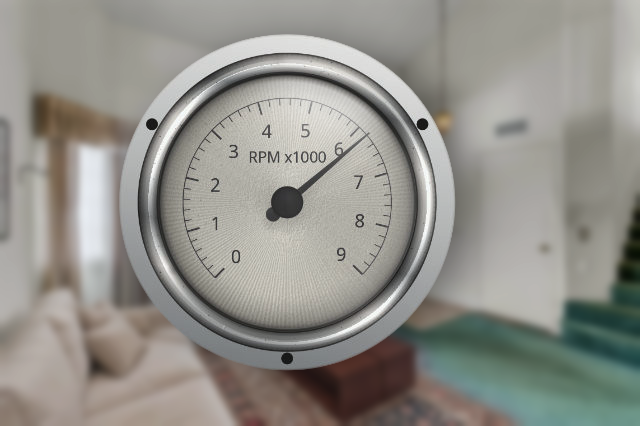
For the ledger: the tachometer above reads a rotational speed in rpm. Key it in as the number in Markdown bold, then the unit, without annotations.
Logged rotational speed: **6200** rpm
